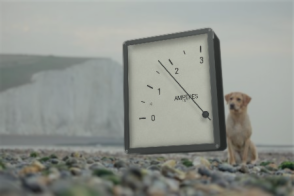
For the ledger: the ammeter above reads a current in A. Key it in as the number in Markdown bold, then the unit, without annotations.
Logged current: **1.75** A
